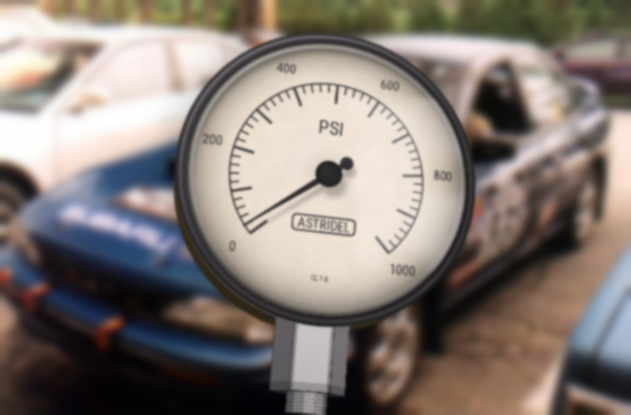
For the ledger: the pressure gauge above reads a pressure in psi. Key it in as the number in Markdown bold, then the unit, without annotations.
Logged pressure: **20** psi
